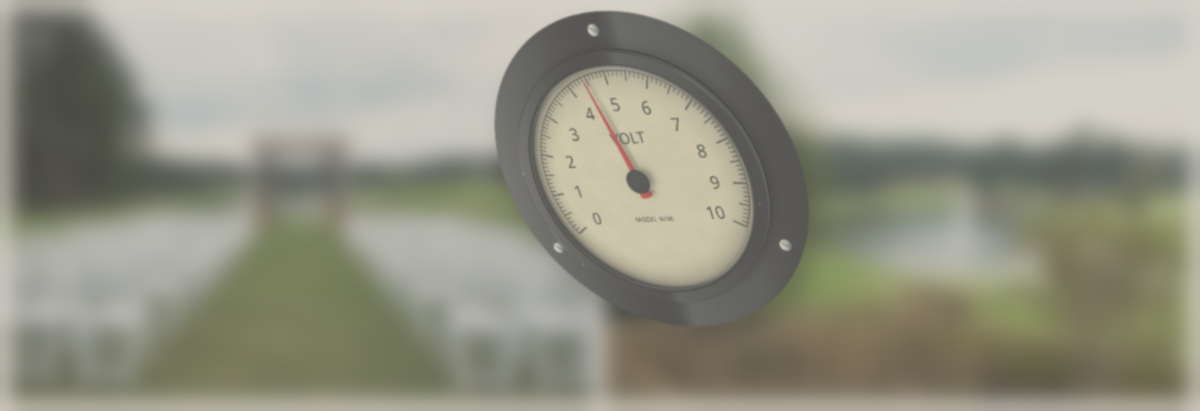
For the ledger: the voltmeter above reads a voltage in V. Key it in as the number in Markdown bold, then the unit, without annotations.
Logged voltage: **4.5** V
